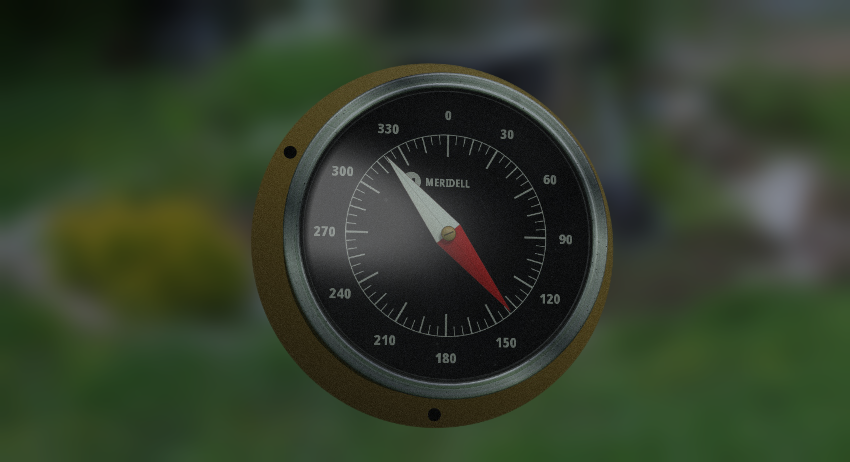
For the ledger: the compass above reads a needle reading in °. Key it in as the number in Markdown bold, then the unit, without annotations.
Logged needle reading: **140** °
